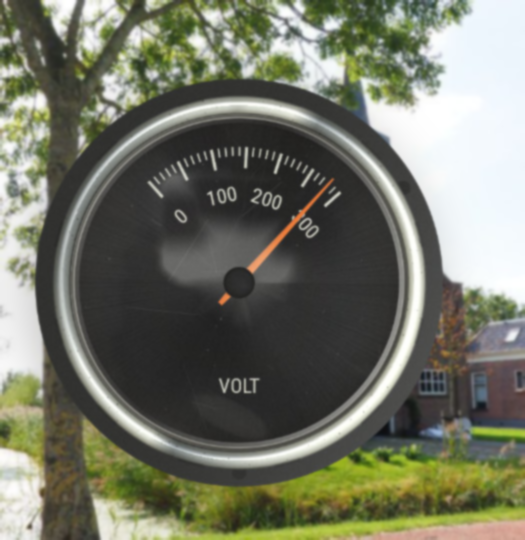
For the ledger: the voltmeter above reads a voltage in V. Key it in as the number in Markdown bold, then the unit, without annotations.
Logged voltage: **280** V
